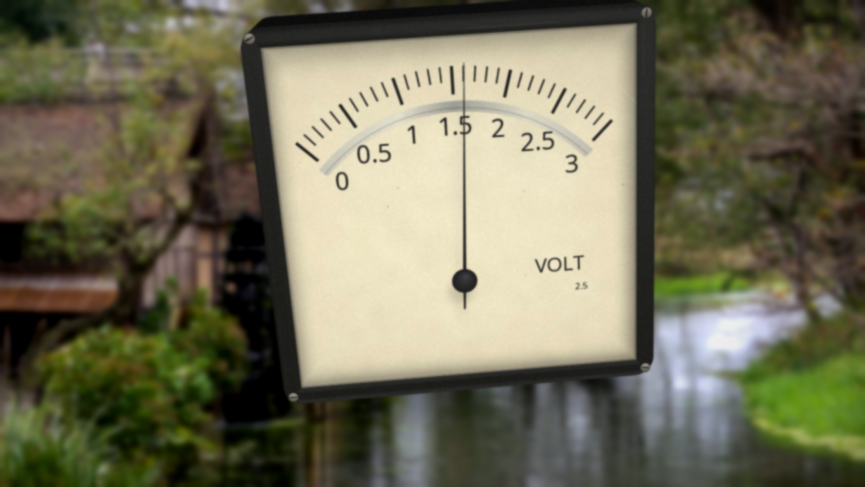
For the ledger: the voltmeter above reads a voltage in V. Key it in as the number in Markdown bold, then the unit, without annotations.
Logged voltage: **1.6** V
